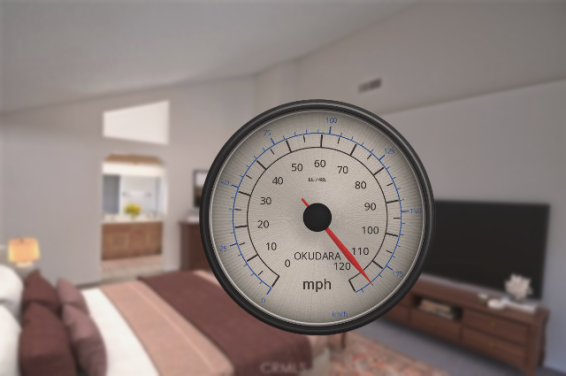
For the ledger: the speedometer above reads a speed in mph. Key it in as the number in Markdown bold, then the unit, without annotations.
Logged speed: **115** mph
